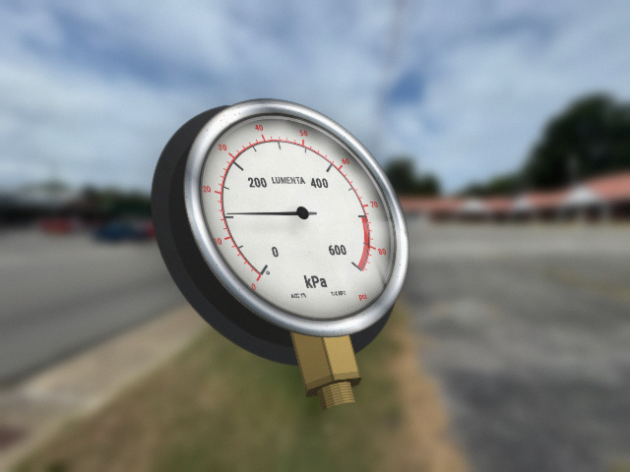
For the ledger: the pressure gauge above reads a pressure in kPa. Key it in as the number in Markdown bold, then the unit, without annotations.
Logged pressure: **100** kPa
